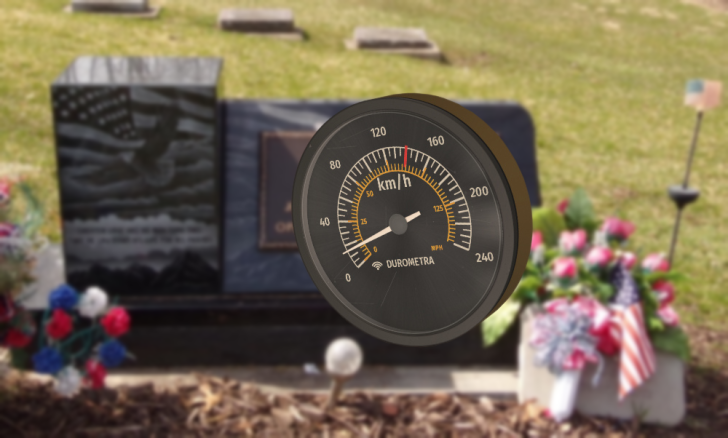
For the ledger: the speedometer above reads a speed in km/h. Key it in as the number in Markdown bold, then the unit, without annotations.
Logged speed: **15** km/h
